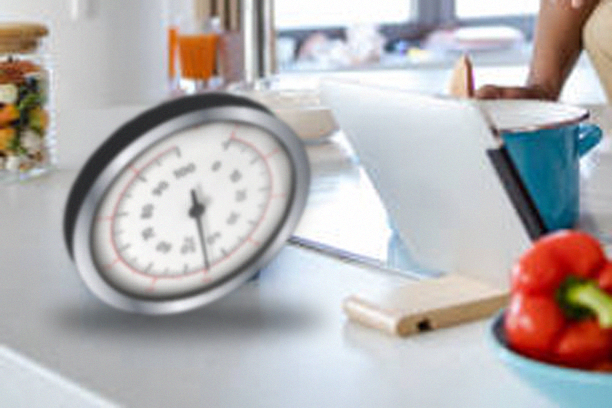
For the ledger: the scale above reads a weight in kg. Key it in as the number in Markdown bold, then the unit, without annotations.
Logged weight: **45** kg
